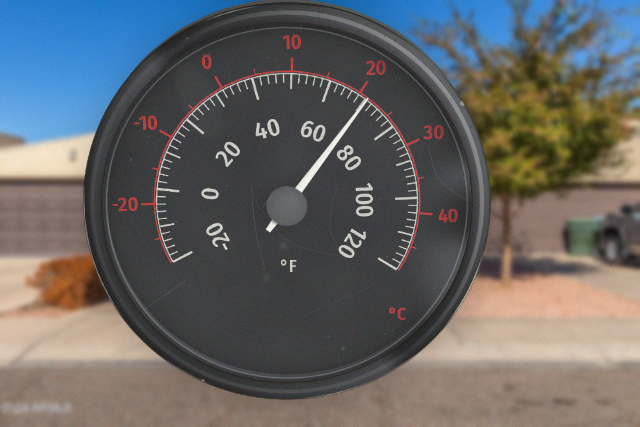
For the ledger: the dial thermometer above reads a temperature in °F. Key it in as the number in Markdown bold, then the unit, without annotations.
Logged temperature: **70** °F
